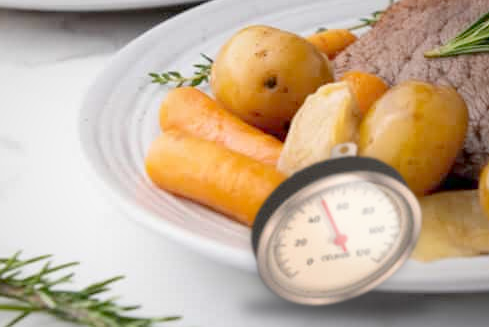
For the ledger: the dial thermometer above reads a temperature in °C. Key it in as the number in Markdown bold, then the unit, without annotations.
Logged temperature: **50** °C
